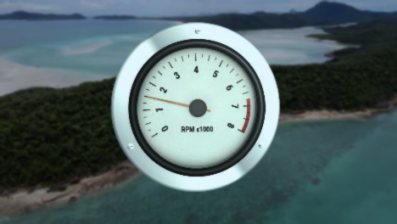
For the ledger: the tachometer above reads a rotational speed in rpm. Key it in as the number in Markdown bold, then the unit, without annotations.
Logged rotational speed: **1500** rpm
